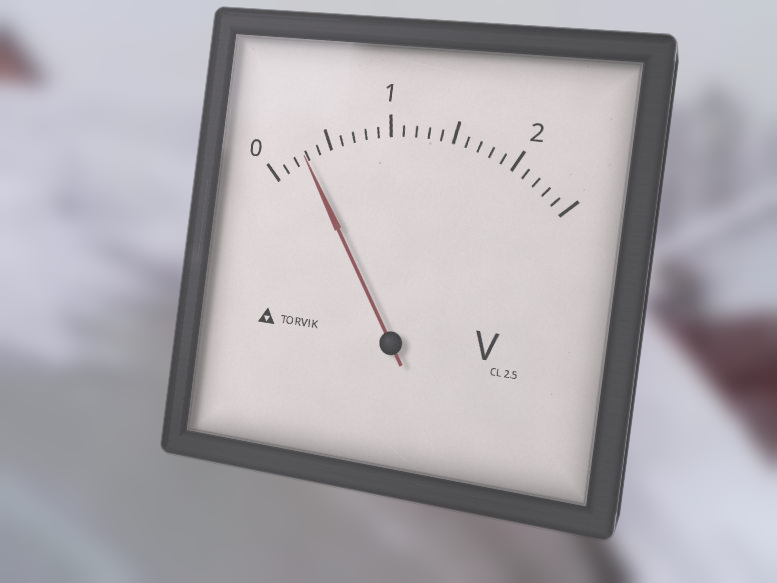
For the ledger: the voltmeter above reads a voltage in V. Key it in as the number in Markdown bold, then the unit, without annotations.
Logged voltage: **0.3** V
